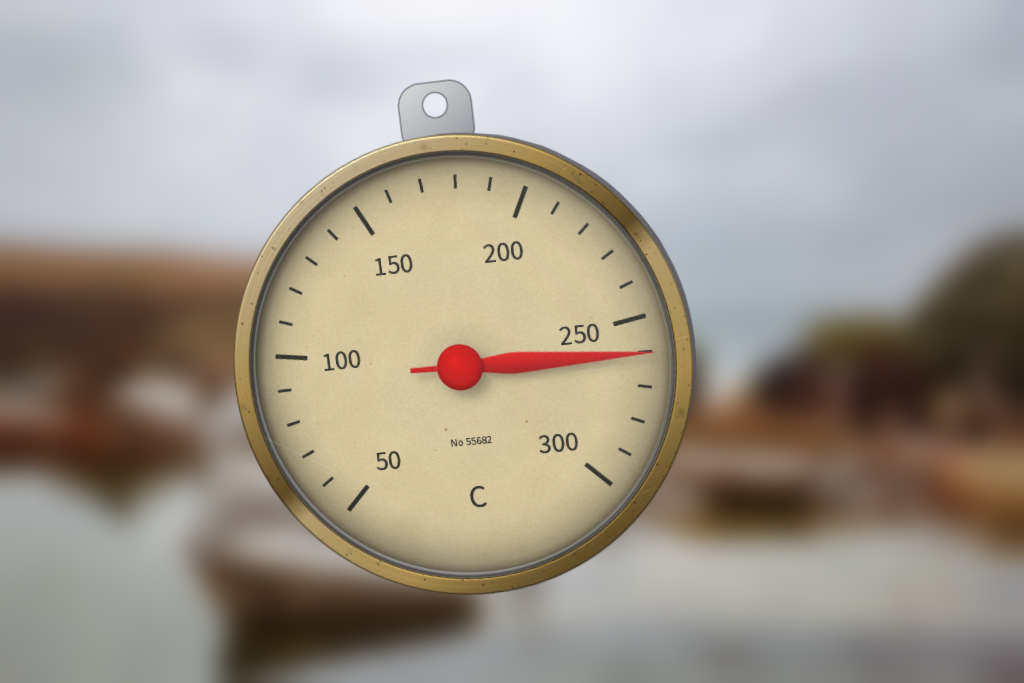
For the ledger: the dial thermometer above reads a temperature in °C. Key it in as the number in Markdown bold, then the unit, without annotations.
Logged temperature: **260** °C
